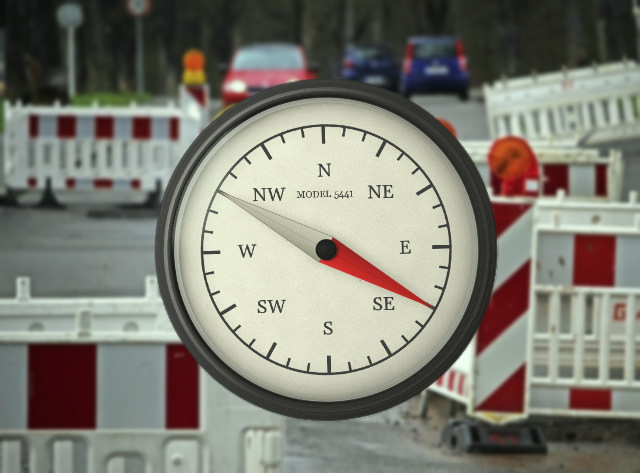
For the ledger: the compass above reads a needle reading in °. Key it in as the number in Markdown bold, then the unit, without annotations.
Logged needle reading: **120** °
